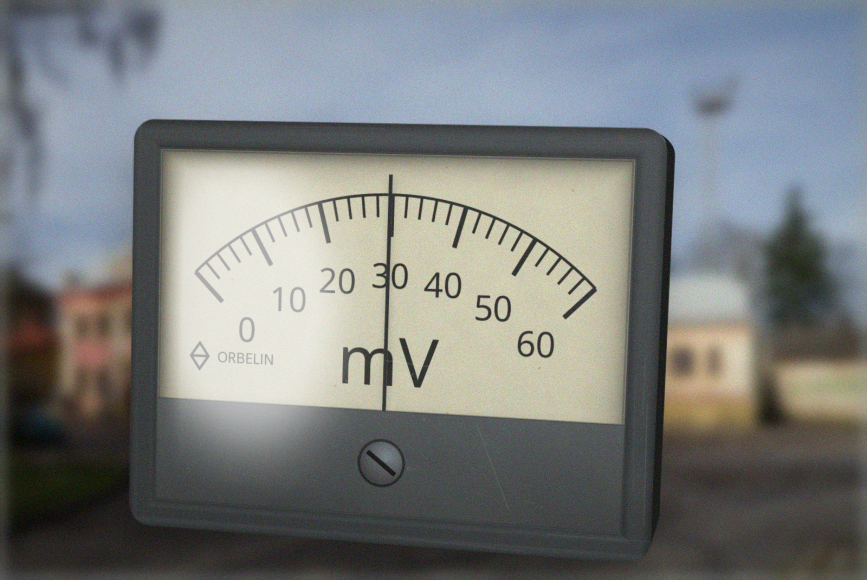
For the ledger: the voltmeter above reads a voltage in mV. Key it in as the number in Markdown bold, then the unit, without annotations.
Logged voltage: **30** mV
